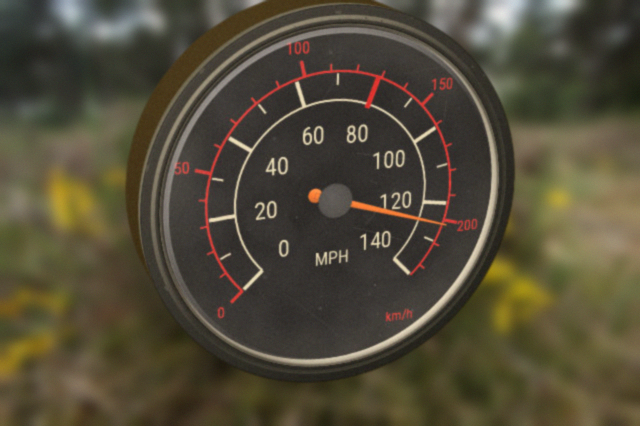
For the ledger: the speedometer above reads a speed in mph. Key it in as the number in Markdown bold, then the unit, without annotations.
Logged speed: **125** mph
